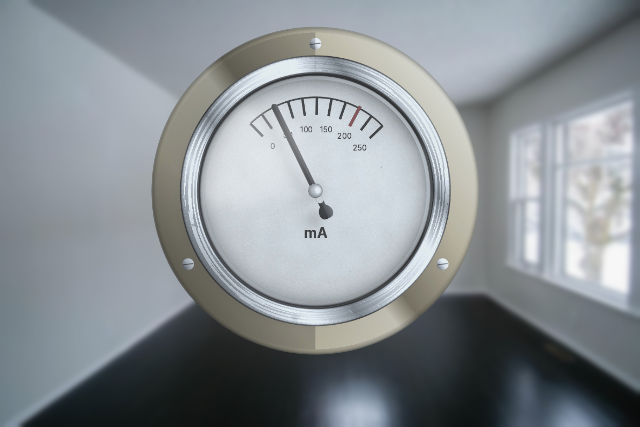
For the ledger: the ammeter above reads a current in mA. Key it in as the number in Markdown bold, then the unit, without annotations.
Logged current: **50** mA
